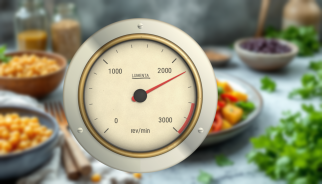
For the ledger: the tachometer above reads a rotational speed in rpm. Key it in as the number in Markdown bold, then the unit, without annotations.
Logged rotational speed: **2200** rpm
